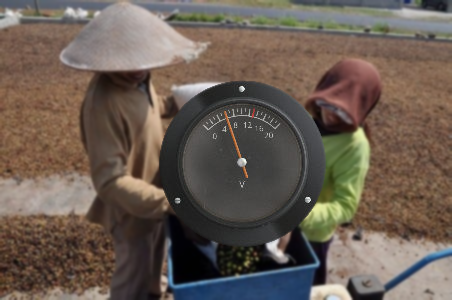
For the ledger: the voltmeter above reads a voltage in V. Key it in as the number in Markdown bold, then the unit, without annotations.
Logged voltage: **6** V
